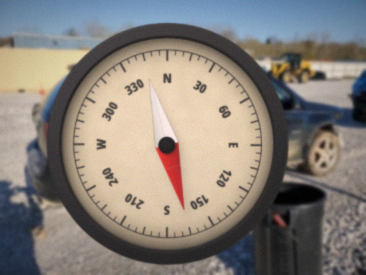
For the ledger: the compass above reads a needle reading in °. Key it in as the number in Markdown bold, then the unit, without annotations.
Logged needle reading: **165** °
